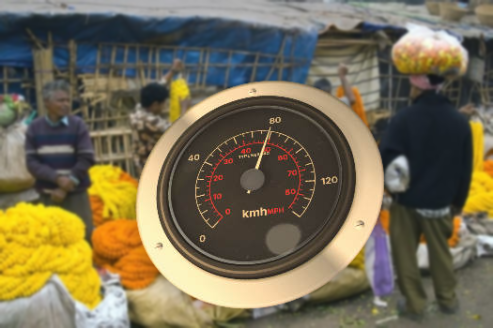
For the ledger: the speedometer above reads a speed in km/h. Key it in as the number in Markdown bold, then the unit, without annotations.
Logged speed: **80** km/h
